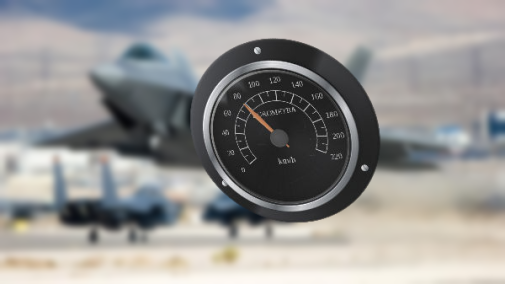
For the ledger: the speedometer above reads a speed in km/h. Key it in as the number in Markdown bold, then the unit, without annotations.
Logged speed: **80** km/h
